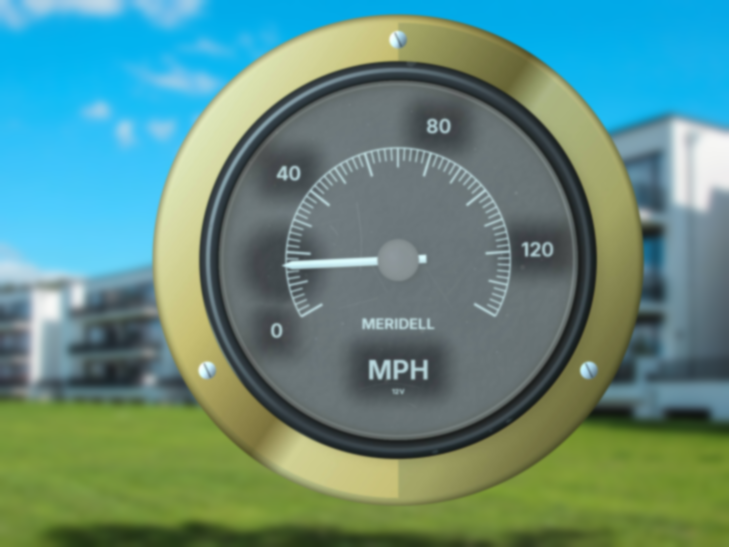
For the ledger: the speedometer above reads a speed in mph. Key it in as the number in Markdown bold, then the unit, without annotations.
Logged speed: **16** mph
